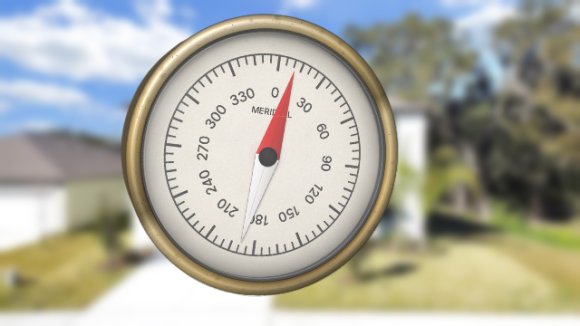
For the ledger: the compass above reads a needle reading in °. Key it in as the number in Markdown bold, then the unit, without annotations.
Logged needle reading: **10** °
